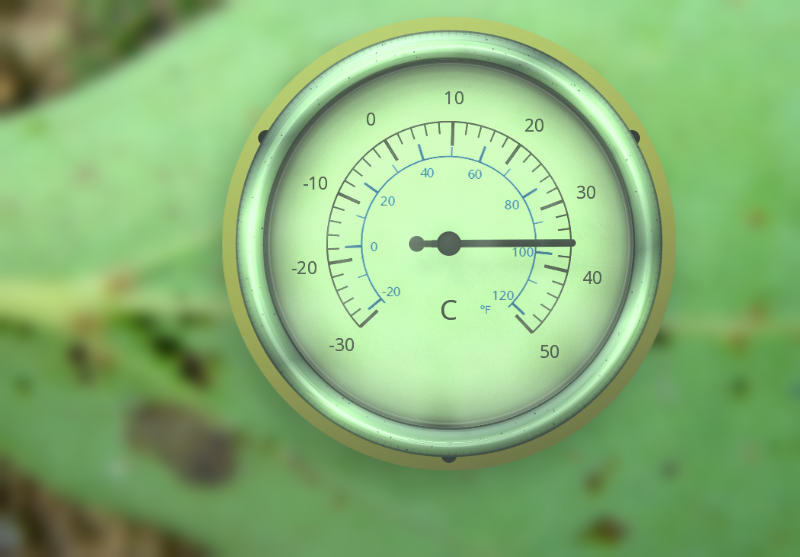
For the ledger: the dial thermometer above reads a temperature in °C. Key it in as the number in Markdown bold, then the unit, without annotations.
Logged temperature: **36** °C
